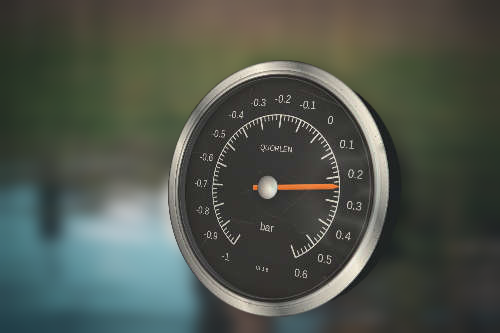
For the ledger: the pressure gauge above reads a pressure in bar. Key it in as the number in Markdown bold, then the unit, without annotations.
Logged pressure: **0.24** bar
